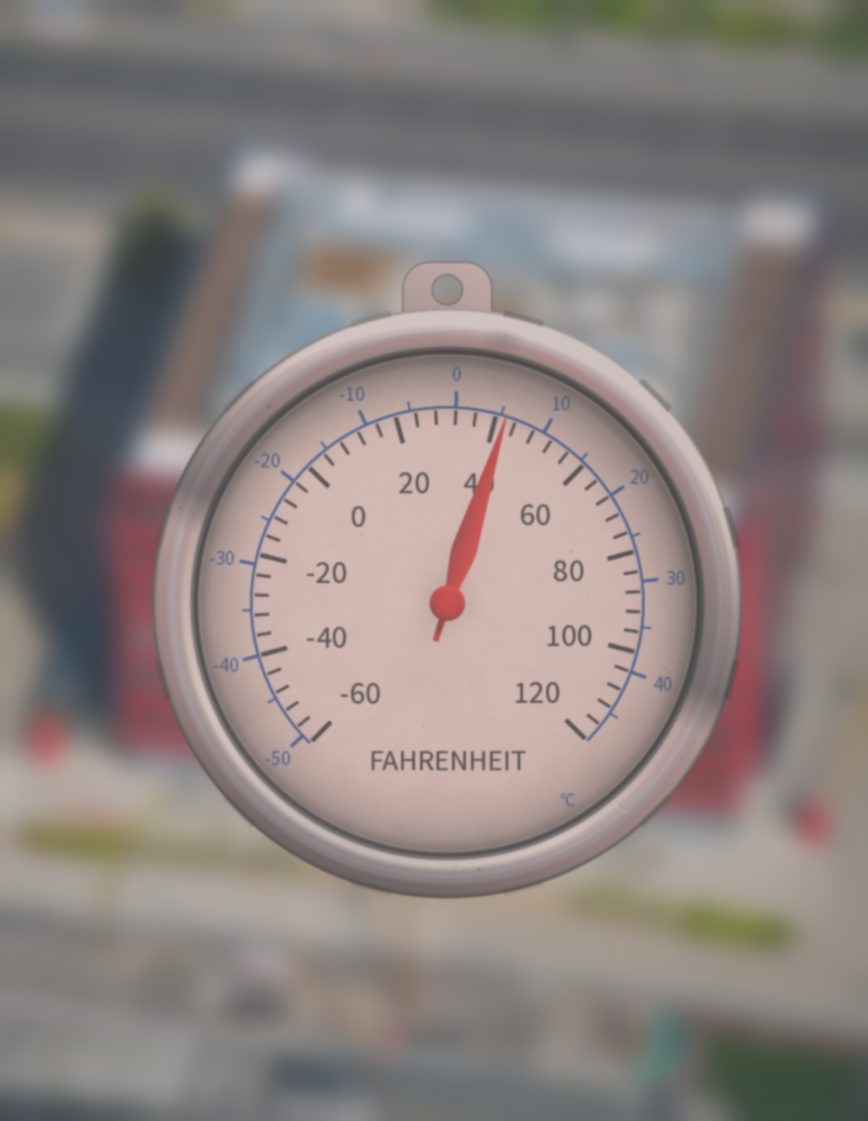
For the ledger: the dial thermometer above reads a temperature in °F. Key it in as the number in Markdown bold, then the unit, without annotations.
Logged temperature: **42** °F
